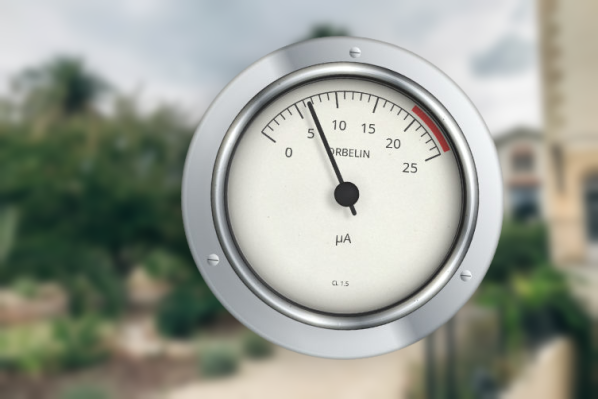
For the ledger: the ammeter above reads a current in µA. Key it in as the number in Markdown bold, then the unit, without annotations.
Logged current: **6.5** µA
